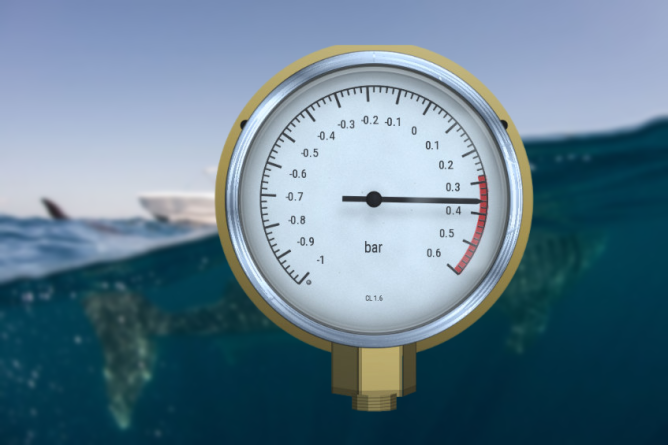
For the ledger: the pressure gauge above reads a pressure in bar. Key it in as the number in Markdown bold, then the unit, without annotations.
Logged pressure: **0.36** bar
